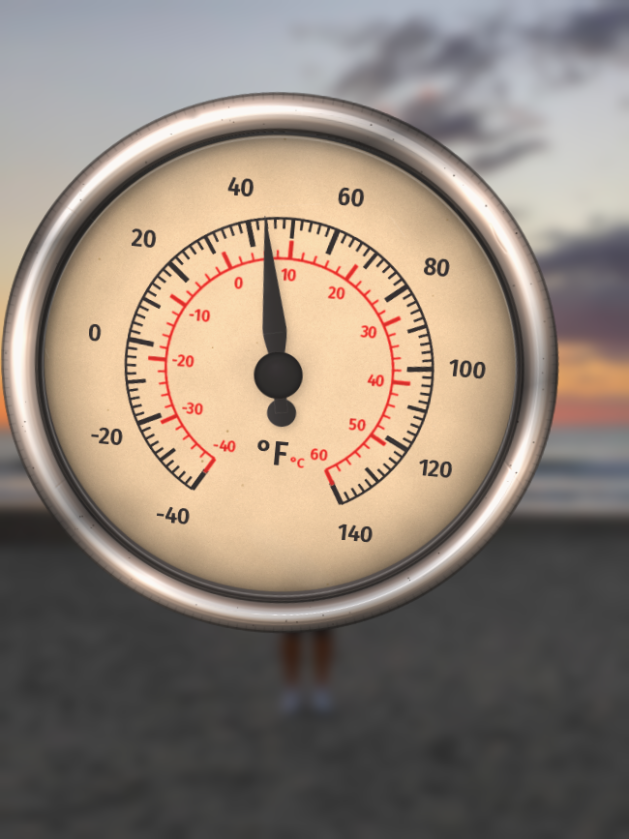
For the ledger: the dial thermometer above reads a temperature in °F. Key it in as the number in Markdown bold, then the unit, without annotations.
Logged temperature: **44** °F
